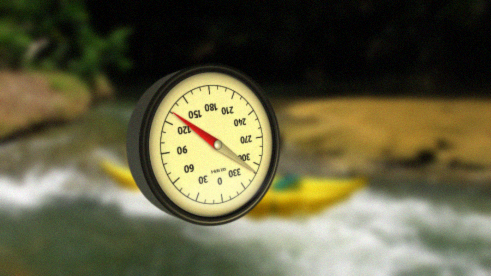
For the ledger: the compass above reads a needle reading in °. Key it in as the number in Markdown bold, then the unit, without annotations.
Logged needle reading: **130** °
